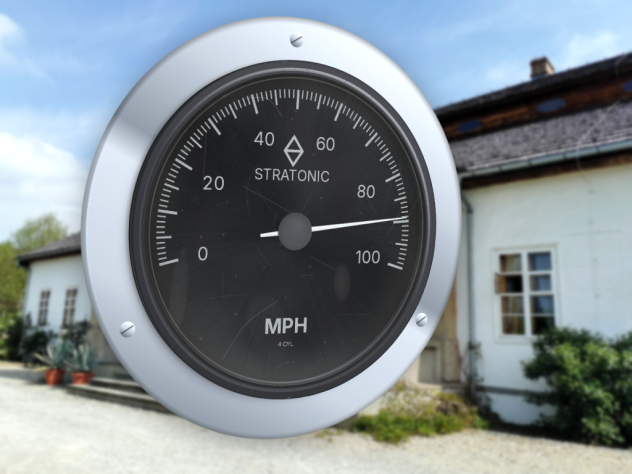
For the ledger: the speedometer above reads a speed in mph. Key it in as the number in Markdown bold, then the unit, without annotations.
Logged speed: **89** mph
